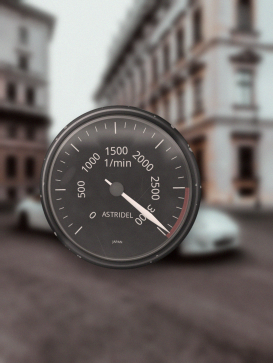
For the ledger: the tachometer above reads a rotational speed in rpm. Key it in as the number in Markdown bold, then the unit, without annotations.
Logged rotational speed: **2950** rpm
